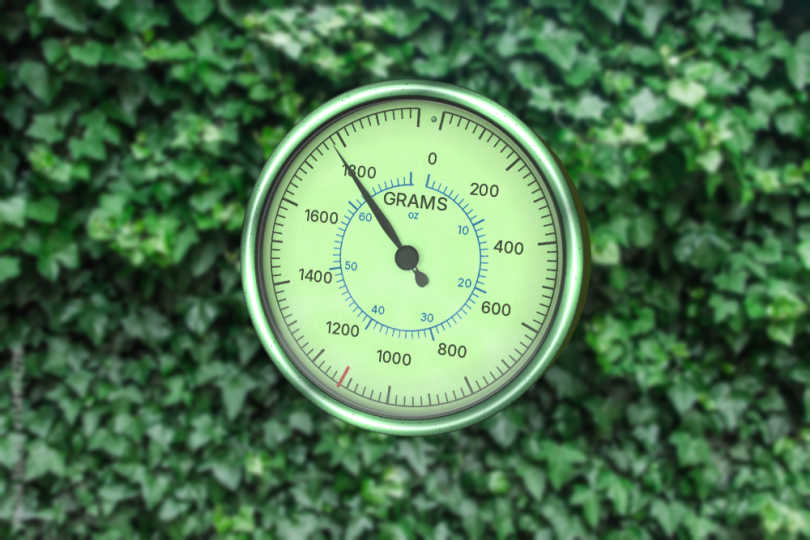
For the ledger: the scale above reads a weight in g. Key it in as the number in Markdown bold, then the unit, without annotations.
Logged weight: **1780** g
